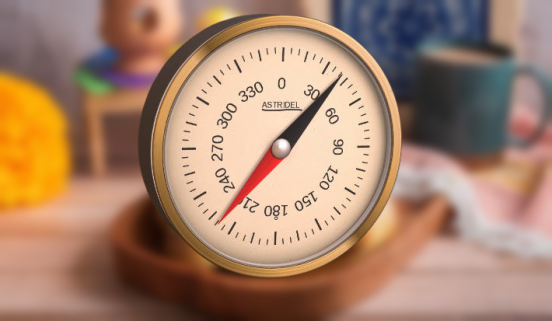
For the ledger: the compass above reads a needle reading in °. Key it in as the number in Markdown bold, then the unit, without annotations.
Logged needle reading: **220** °
